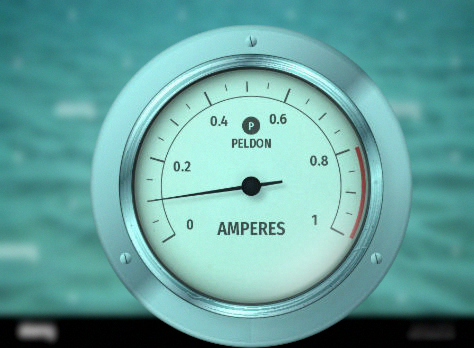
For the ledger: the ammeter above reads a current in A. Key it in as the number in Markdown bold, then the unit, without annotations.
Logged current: **0.1** A
